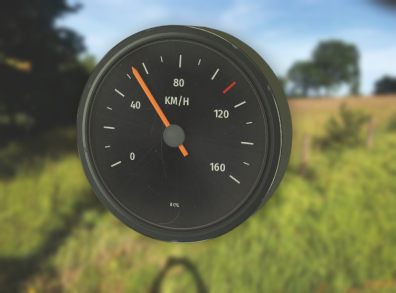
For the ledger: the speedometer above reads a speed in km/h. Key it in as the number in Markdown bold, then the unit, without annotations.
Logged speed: **55** km/h
